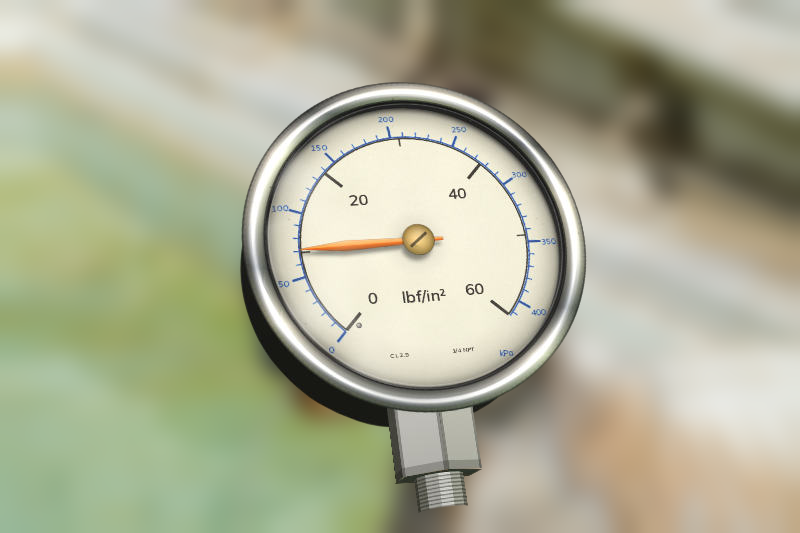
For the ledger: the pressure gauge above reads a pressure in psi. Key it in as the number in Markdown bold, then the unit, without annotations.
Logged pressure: **10** psi
